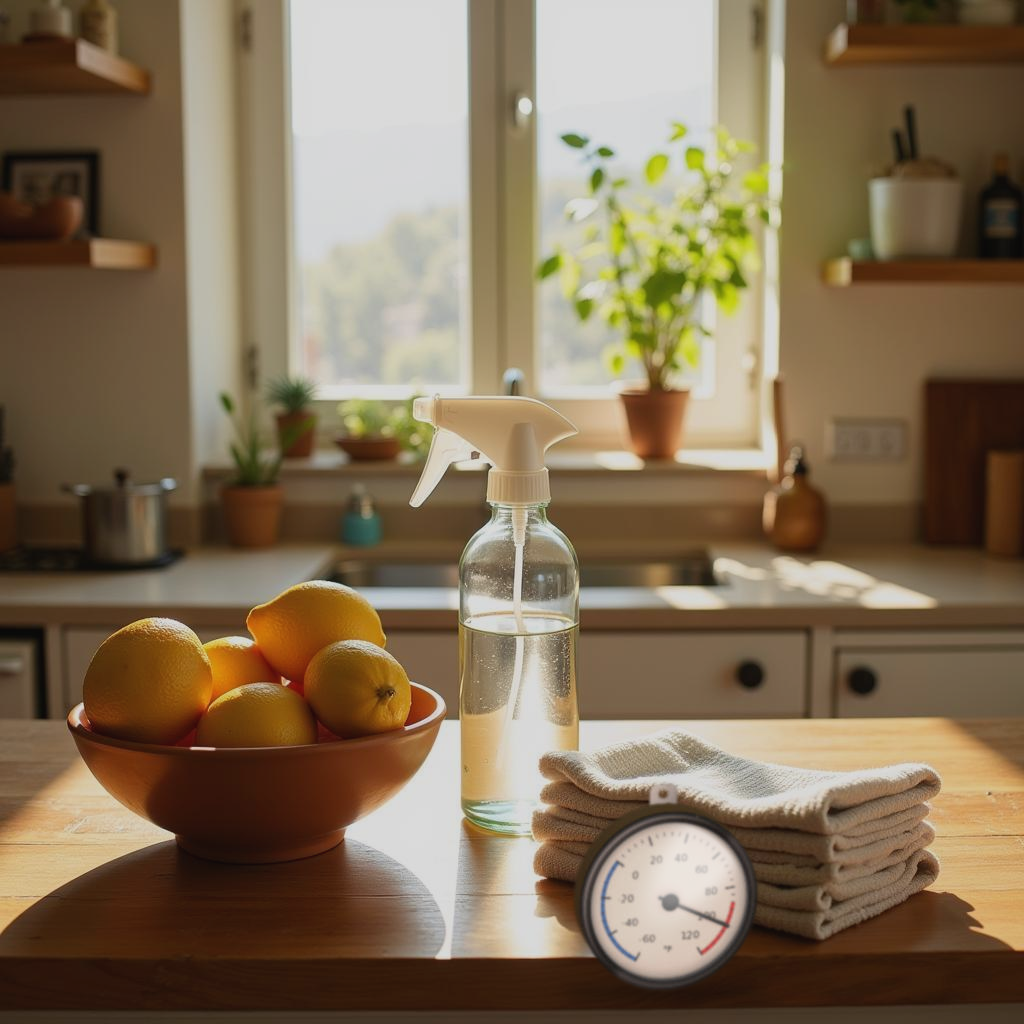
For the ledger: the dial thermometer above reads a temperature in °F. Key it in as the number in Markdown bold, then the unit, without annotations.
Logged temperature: **100** °F
